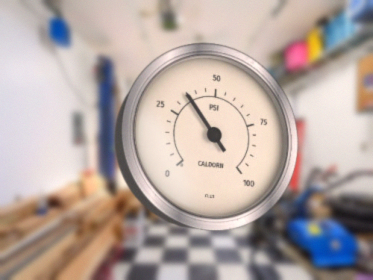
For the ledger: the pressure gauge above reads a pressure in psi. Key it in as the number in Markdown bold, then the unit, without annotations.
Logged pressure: **35** psi
